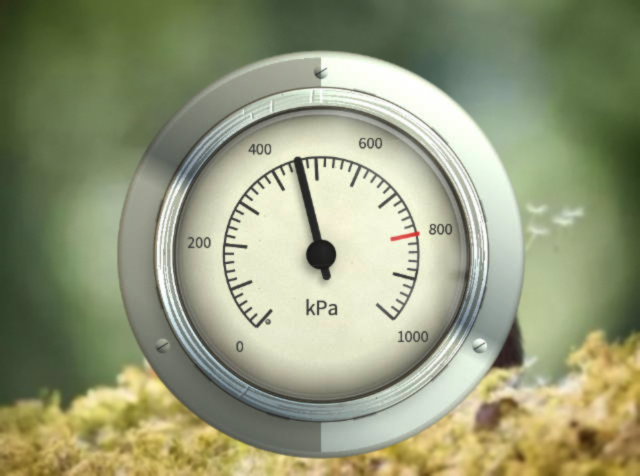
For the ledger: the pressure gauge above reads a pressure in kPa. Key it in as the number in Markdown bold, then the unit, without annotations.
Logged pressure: **460** kPa
